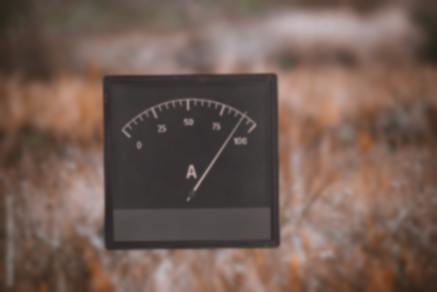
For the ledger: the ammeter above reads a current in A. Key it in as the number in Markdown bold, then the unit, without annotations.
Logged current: **90** A
